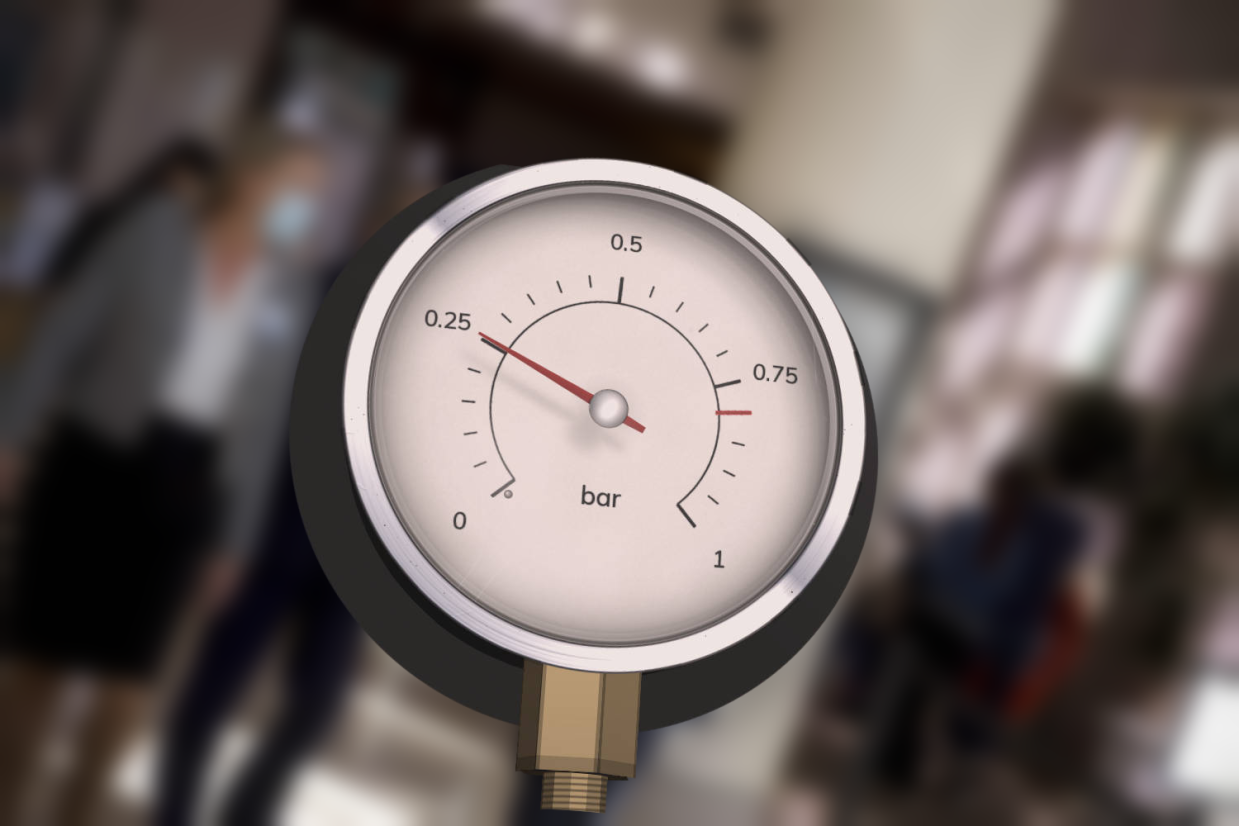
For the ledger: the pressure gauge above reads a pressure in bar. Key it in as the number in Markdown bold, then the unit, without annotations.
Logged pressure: **0.25** bar
